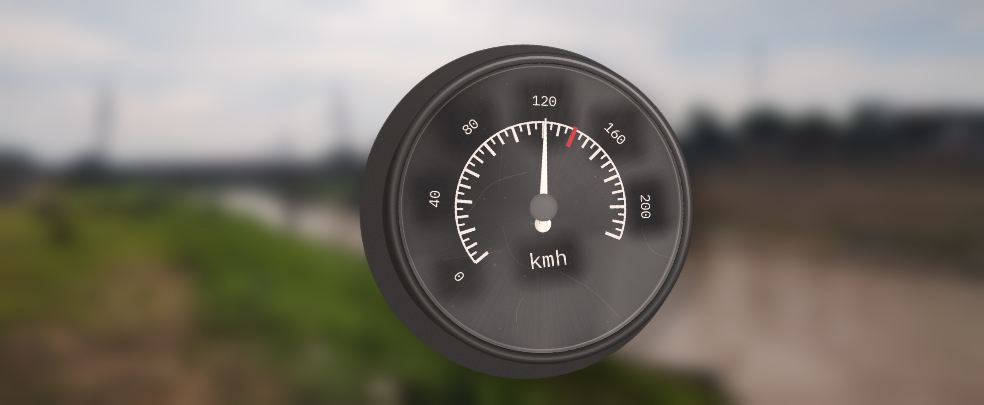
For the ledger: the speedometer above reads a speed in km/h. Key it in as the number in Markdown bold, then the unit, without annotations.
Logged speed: **120** km/h
